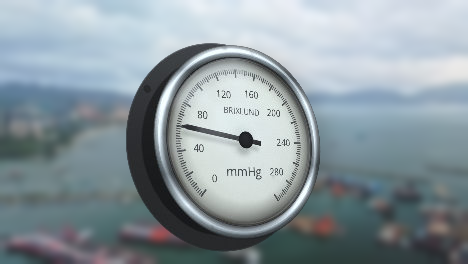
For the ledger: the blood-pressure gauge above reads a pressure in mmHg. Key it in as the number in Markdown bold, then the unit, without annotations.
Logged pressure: **60** mmHg
